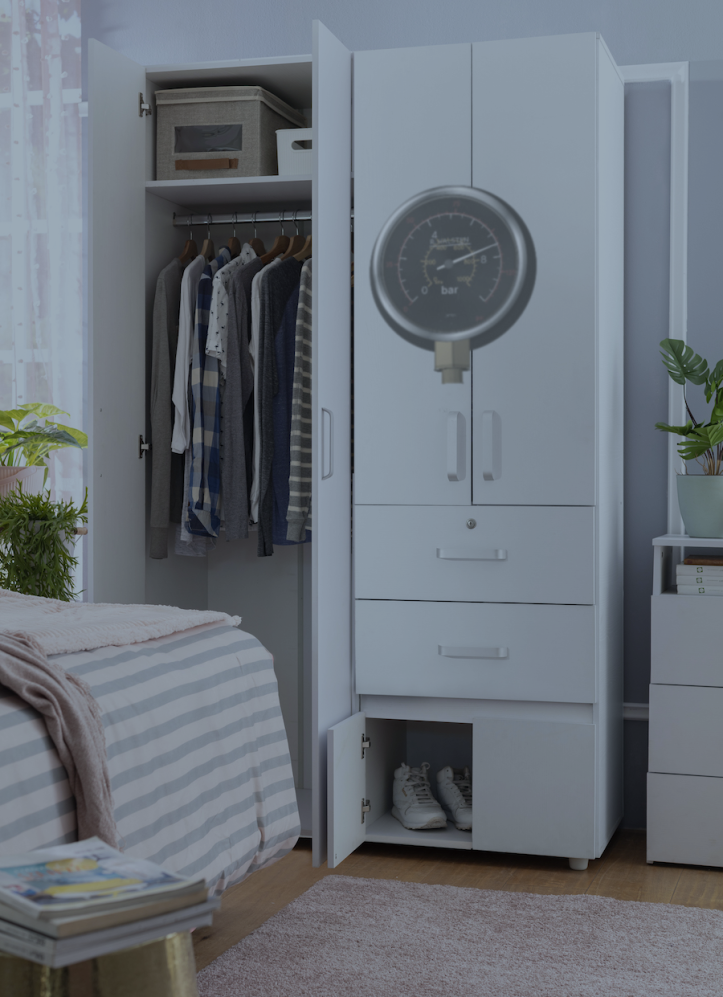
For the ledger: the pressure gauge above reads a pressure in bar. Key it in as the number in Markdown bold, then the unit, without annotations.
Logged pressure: **7.5** bar
